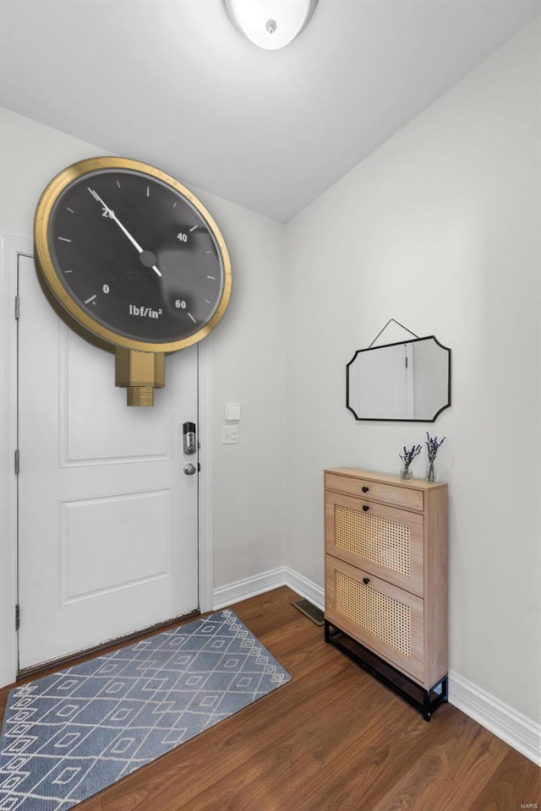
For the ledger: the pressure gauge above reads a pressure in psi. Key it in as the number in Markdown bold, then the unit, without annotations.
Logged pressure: **20** psi
